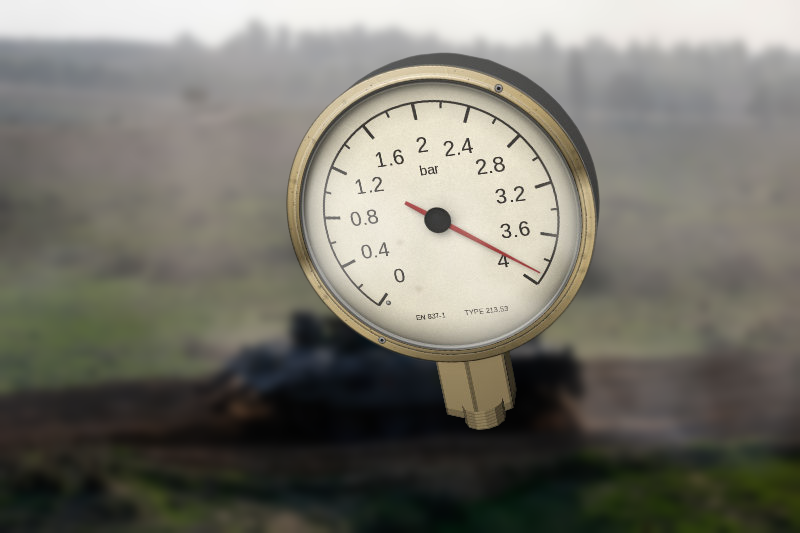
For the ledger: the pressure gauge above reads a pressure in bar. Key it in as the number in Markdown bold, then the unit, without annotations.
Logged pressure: **3.9** bar
